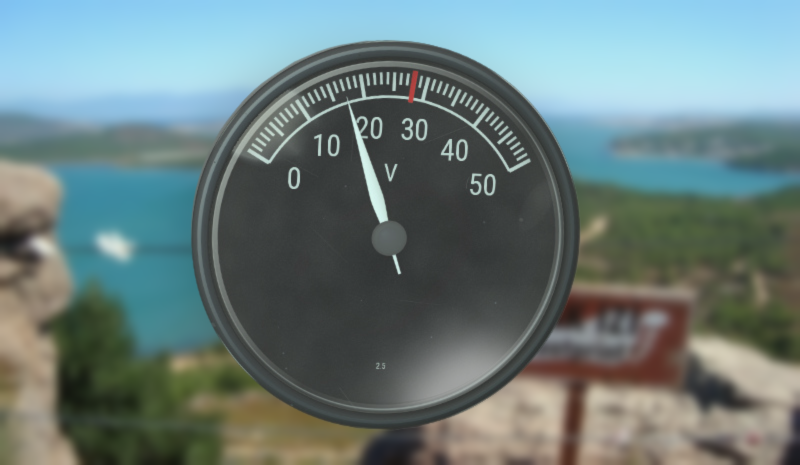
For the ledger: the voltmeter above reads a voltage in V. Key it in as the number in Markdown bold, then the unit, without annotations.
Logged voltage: **17** V
